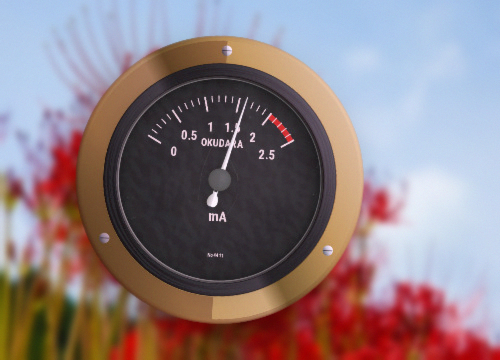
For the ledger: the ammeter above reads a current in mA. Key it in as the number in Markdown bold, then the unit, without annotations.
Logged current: **1.6** mA
